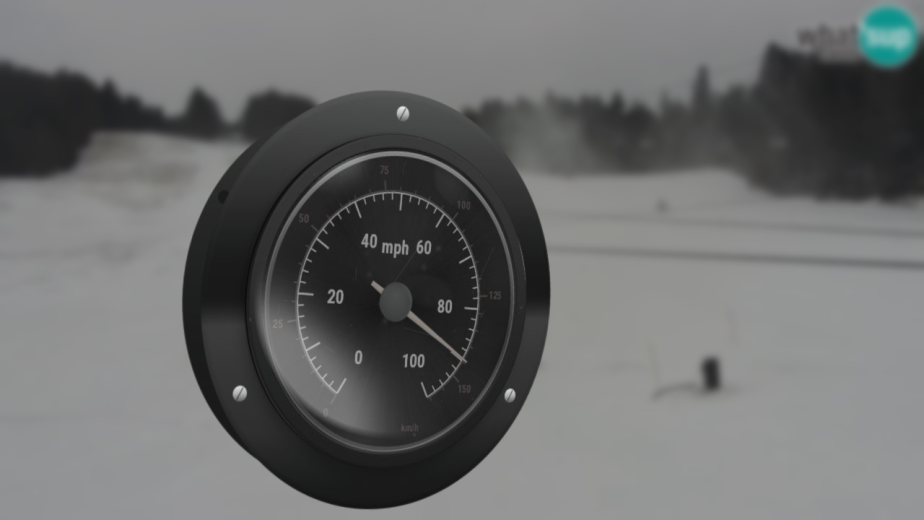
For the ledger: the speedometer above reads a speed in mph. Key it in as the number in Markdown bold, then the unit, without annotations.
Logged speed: **90** mph
